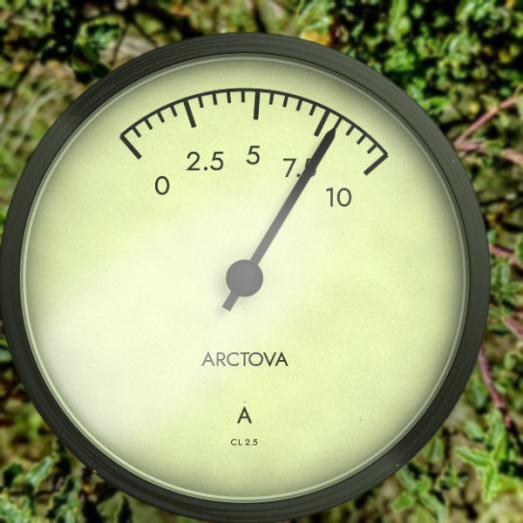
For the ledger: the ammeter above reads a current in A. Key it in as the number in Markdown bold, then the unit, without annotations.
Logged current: **8** A
